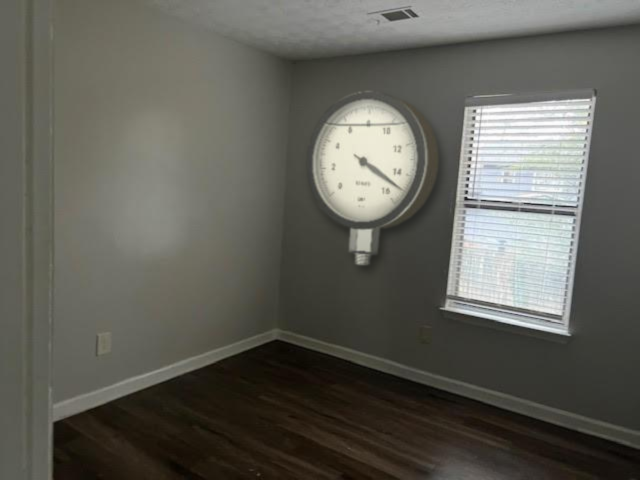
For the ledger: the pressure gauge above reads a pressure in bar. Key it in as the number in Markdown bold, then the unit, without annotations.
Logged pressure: **15** bar
